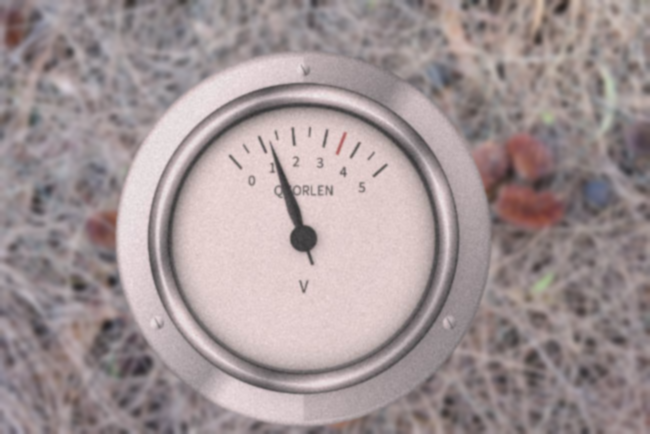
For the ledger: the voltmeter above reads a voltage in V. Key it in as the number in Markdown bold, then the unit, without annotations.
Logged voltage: **1.25** V
